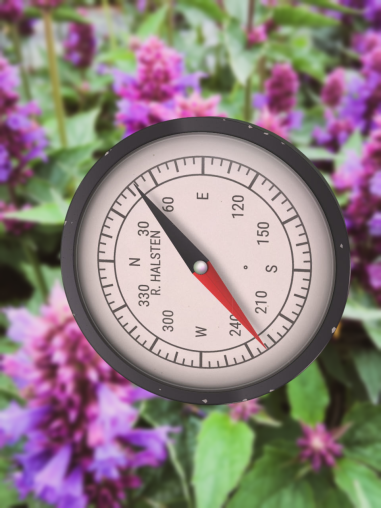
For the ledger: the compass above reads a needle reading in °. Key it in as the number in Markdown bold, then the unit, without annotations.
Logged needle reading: **230** °
